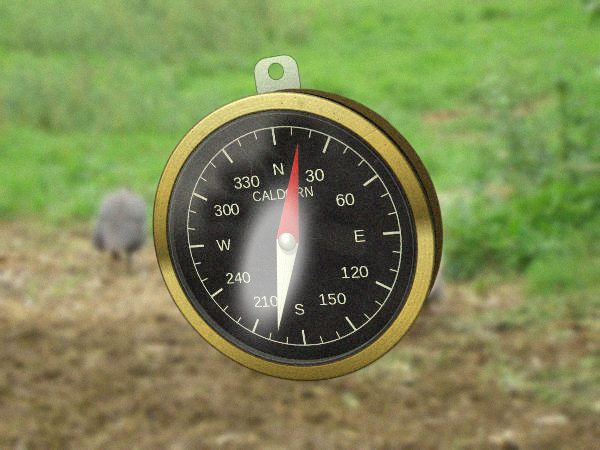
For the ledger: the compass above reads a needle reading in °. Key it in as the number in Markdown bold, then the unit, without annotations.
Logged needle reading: **15** °
